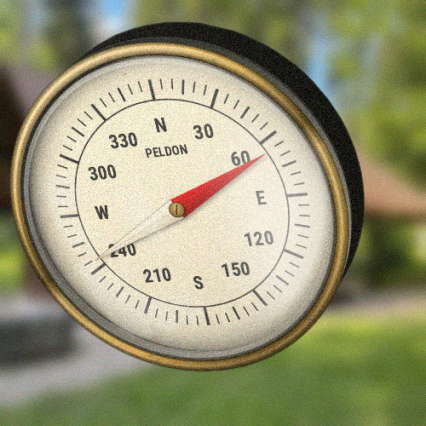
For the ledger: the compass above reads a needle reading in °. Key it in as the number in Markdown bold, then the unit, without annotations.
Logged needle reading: **65** °
